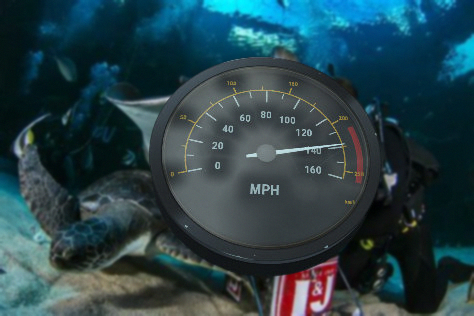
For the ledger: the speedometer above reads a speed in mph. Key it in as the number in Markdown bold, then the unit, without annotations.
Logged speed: **140** mph
